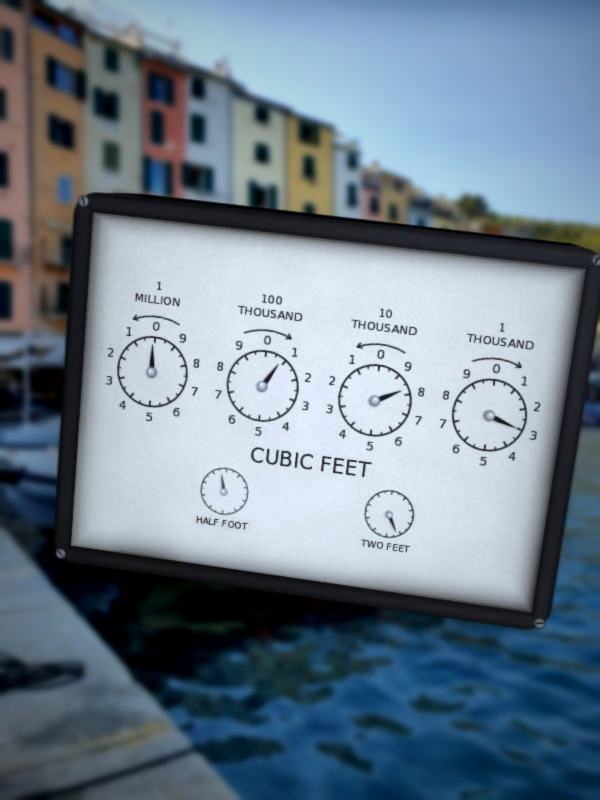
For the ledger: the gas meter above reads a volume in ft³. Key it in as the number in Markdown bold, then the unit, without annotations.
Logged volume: **8300** ft³
